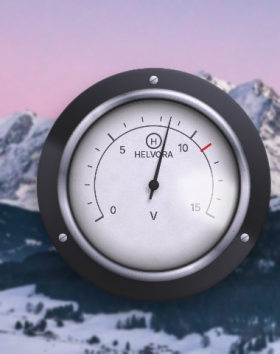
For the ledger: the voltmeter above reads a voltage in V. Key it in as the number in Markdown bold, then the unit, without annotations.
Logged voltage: **8.5** V
